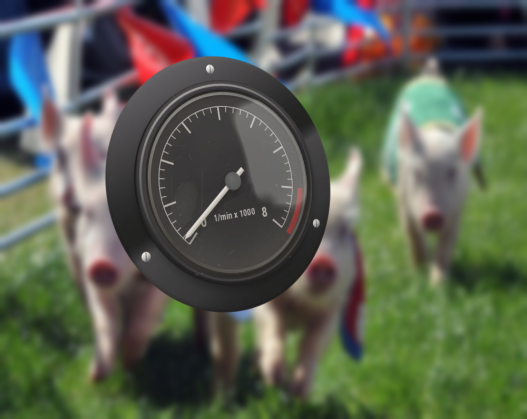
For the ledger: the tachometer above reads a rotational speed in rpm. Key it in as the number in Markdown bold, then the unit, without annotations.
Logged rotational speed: **200** rpm
